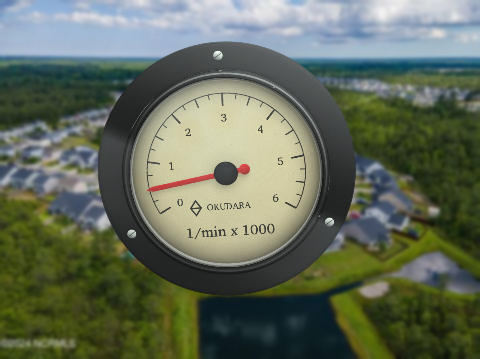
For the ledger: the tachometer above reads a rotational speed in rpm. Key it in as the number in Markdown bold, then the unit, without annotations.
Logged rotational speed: **500** rpm
